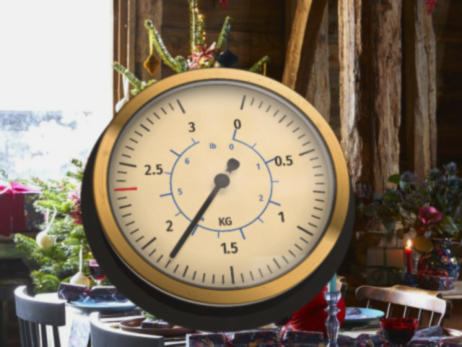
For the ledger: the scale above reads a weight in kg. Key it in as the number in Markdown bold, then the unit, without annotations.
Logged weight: **1.85** kg
